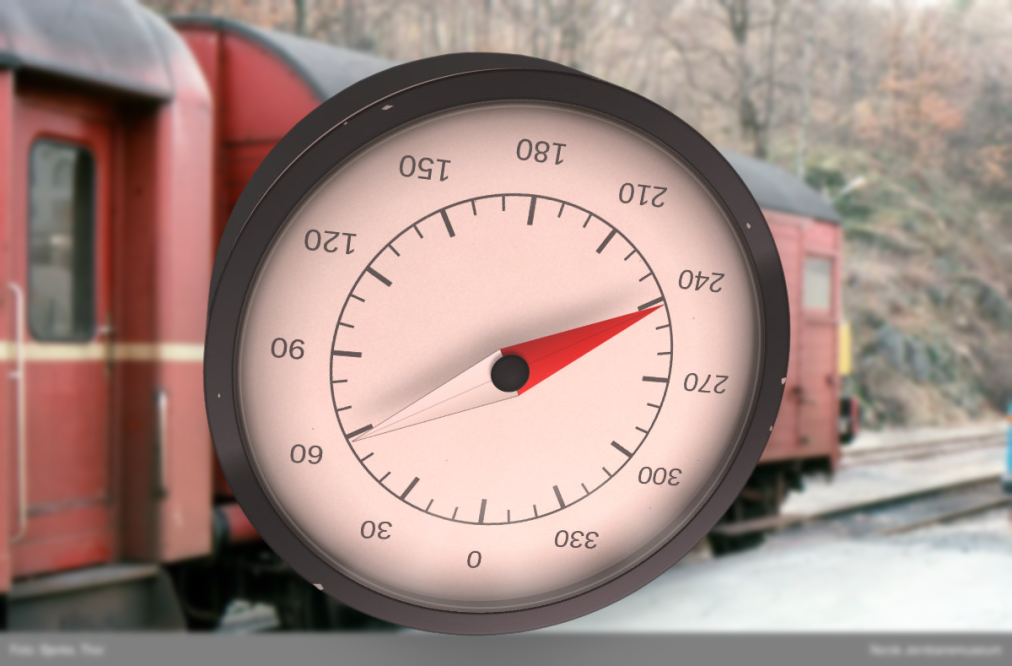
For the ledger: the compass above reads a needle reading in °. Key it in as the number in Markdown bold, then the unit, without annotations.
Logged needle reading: **240** °
